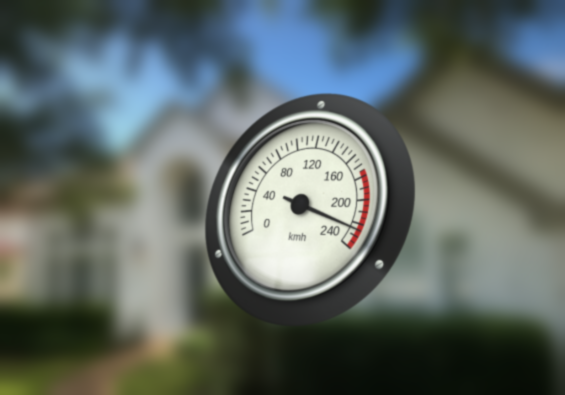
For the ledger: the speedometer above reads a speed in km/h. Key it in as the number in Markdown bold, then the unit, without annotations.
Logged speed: **225** km/h
